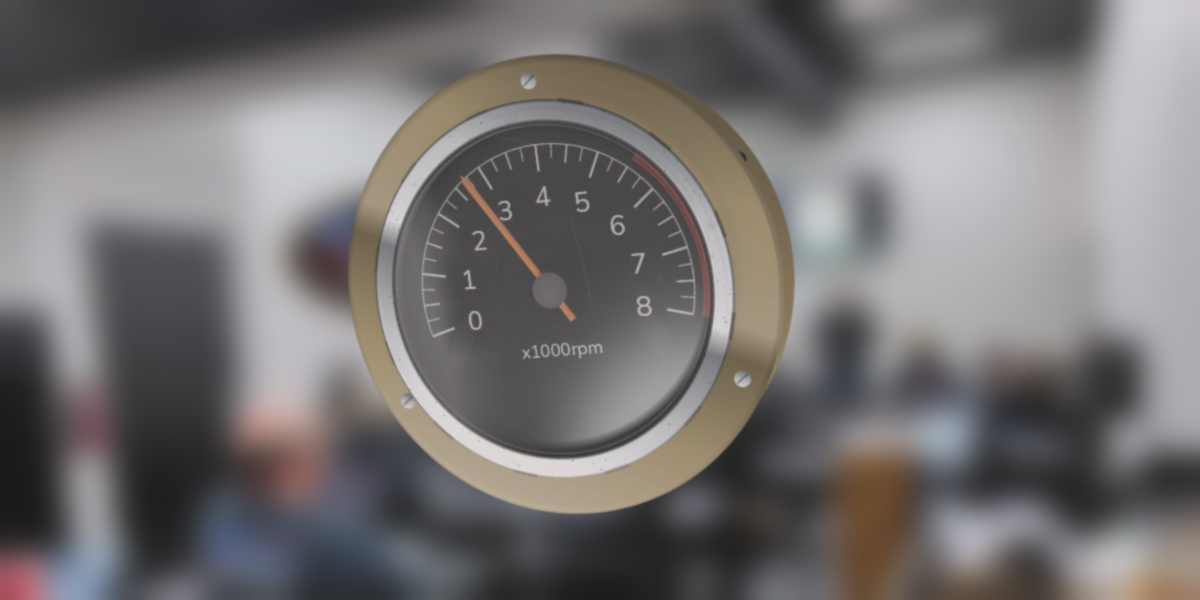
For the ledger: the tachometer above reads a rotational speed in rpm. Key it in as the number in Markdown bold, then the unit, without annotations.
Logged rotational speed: **2750** rpm
